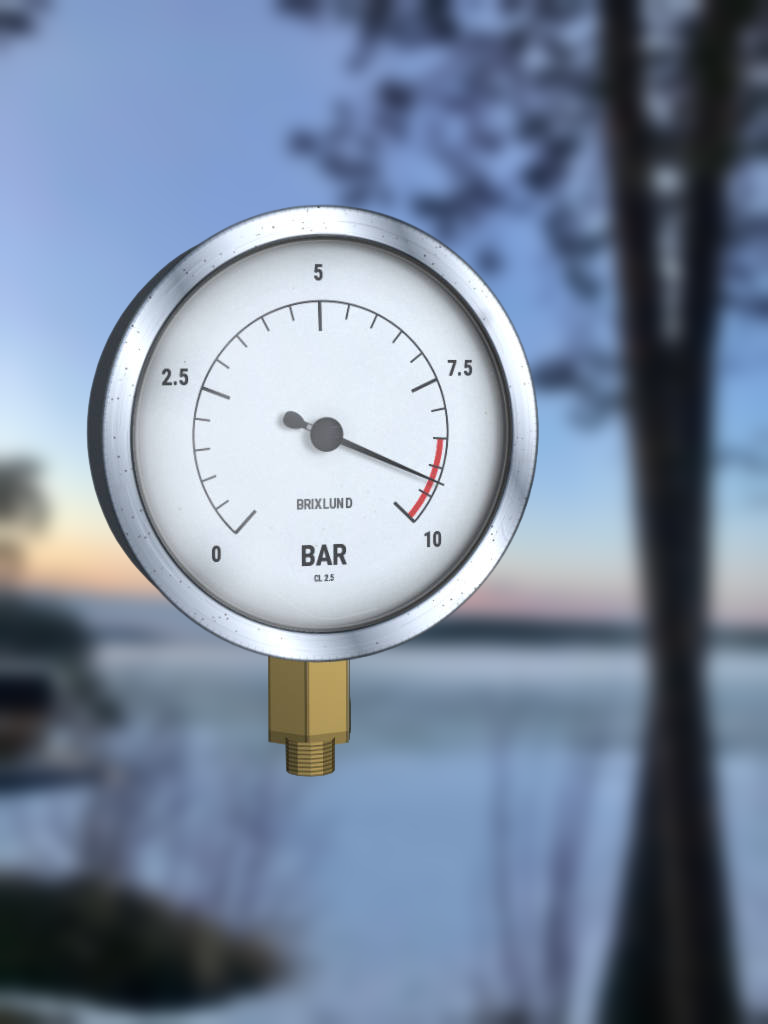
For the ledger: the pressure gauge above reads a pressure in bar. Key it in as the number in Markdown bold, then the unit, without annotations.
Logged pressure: **9.25** bar
